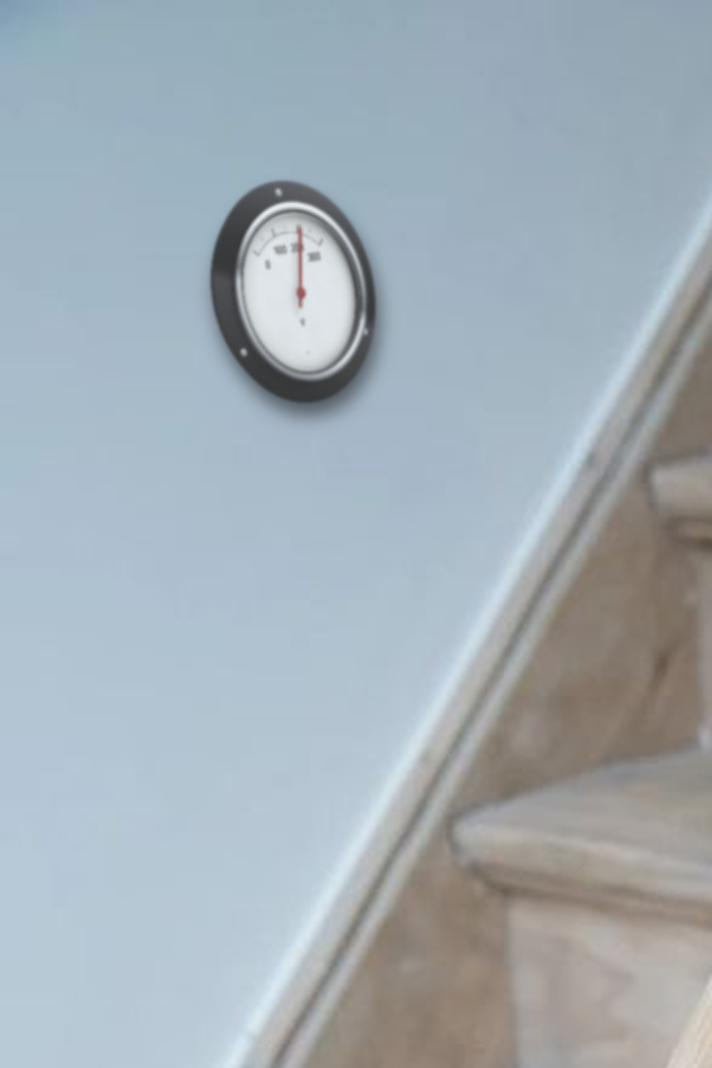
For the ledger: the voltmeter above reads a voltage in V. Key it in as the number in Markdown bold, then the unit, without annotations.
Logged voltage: **200** V
